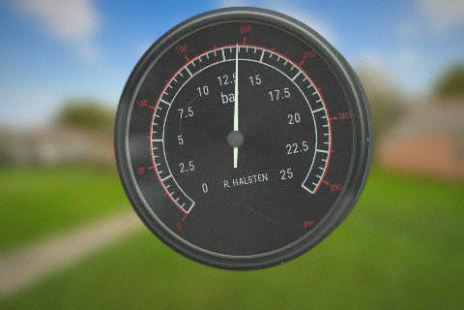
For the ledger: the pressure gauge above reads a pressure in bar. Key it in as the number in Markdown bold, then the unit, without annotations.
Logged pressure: **13.5** bar
